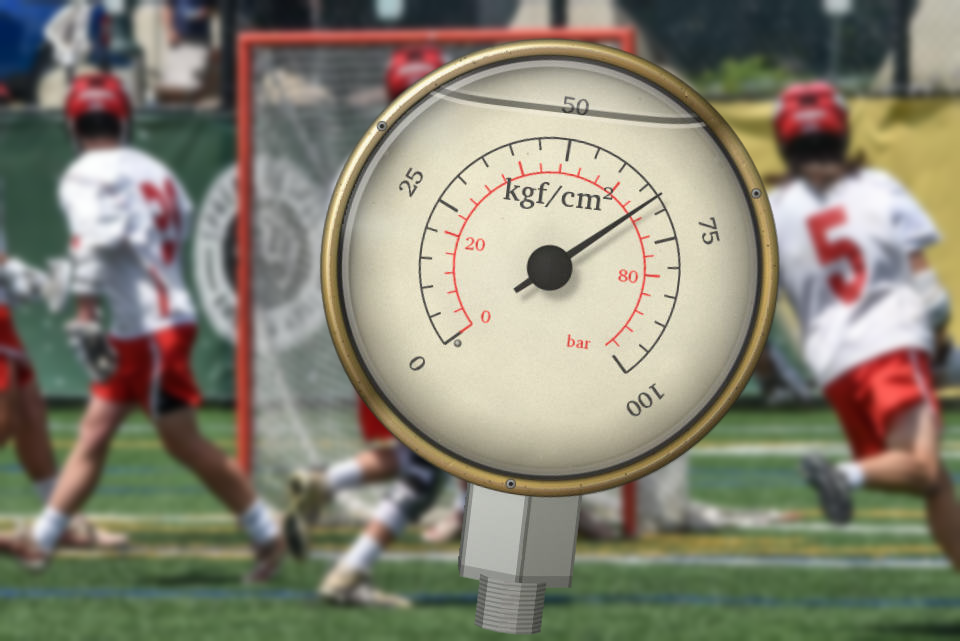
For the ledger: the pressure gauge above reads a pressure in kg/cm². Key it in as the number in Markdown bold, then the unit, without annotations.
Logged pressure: **67.5** kg/cm²
